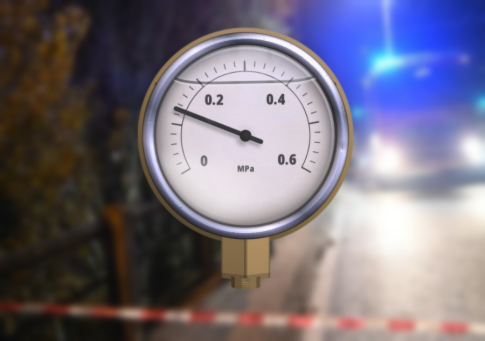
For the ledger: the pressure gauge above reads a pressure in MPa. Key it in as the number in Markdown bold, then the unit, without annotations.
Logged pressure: **0.13** MPa
